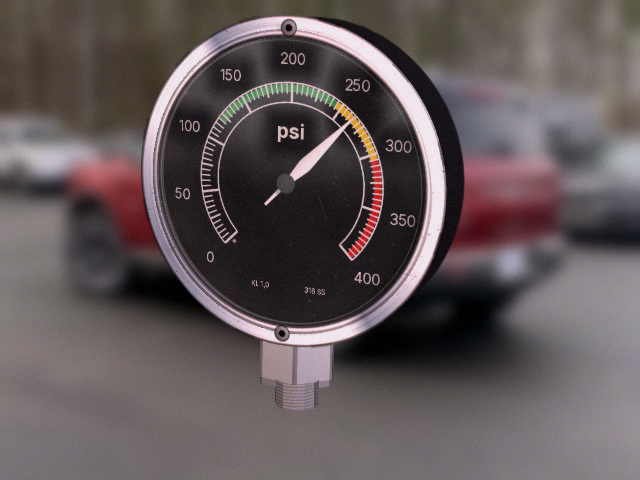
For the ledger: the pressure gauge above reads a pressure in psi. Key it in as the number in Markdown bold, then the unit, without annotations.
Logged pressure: **265** psi
